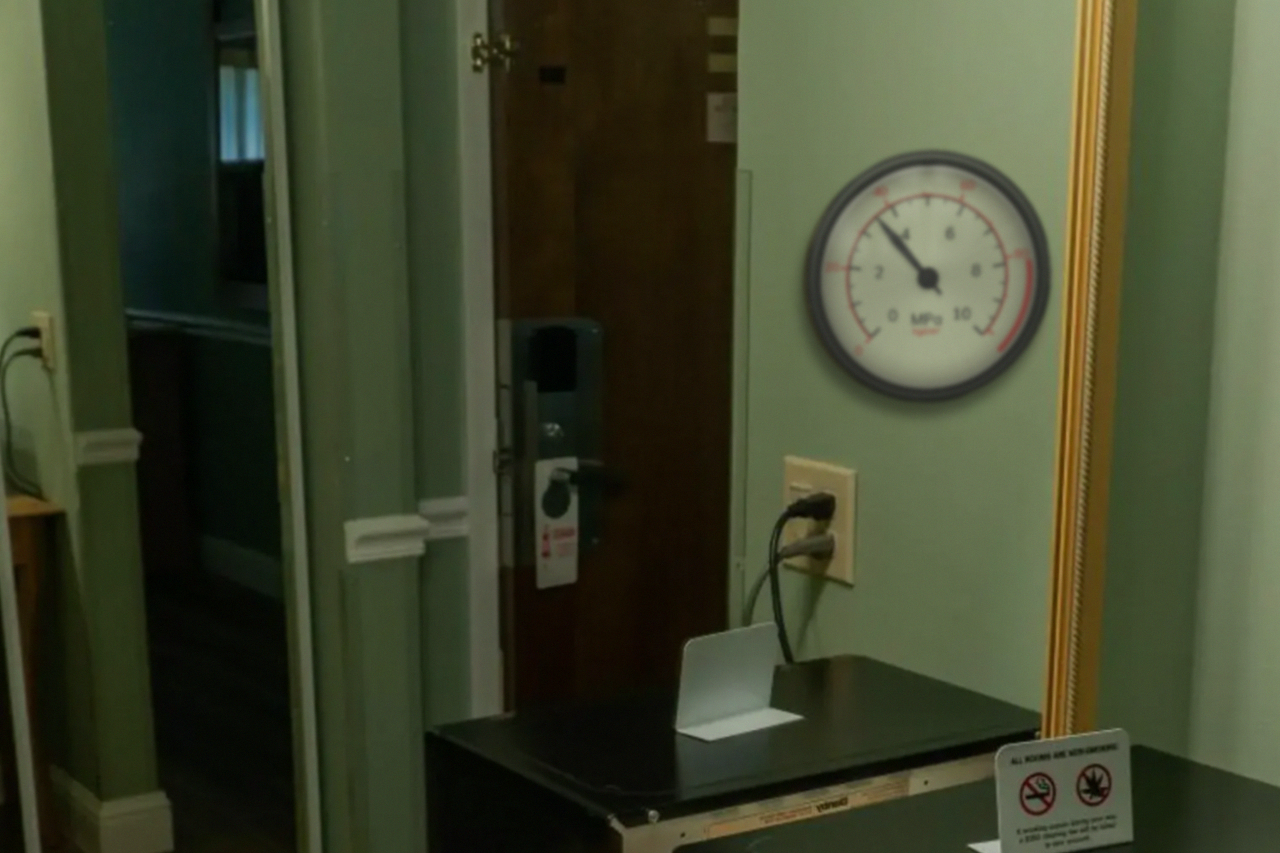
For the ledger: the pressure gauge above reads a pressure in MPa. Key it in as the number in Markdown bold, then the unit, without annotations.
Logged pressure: **3.5** MPa
